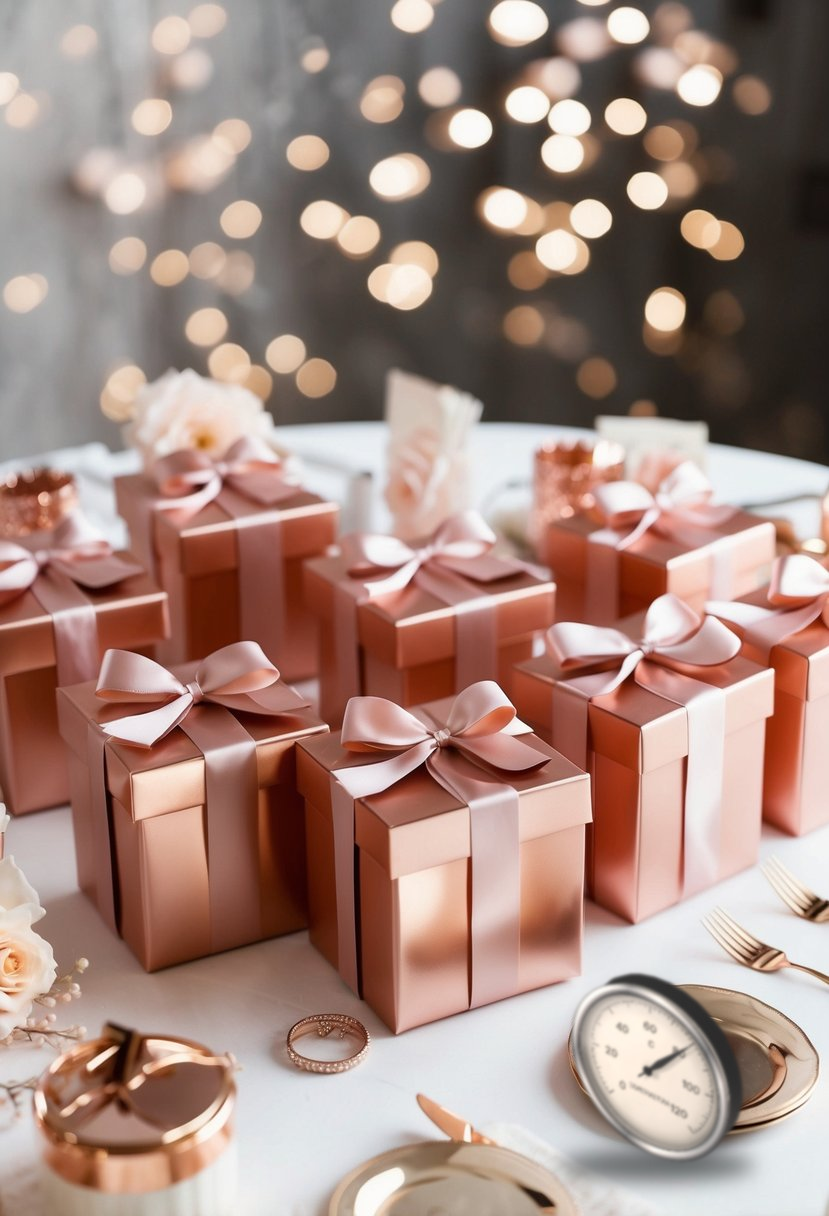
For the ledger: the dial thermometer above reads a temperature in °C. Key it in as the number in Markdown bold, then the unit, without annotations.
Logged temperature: **80** °C
